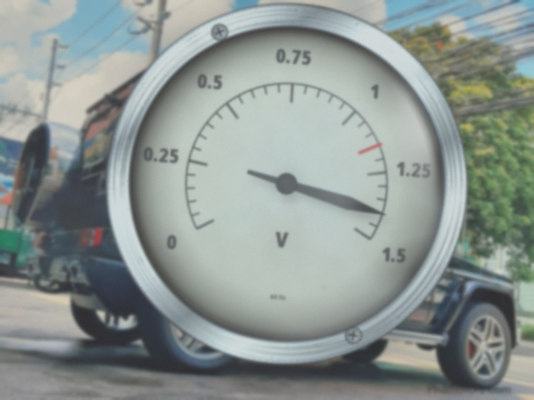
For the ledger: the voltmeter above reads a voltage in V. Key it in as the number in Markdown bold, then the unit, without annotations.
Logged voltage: **1.4** V
